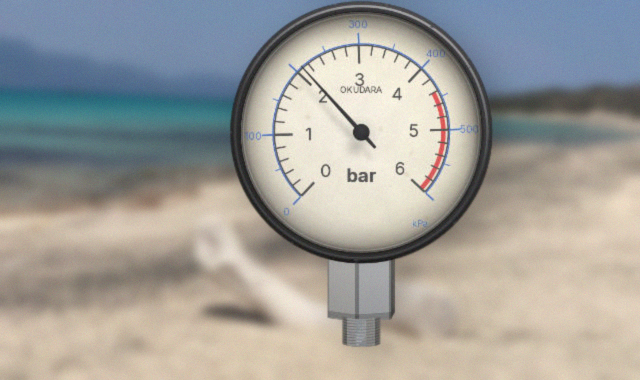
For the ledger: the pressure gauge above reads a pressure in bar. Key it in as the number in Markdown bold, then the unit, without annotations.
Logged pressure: **2.1** bar
